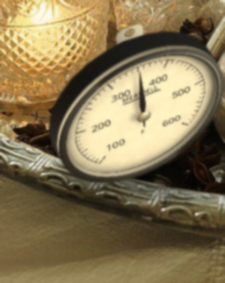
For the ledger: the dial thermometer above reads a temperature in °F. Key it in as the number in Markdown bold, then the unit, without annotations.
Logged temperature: **350** °F
